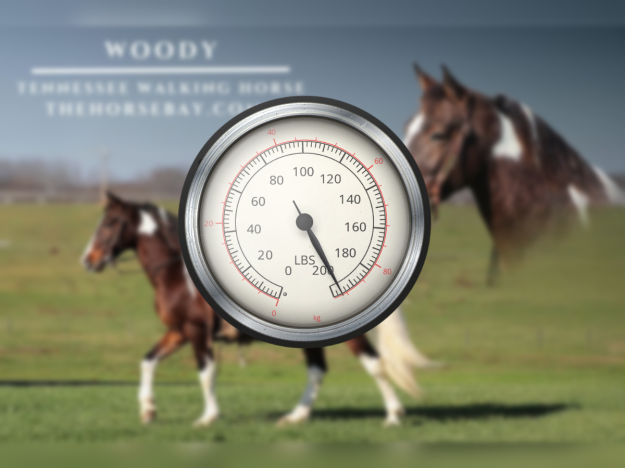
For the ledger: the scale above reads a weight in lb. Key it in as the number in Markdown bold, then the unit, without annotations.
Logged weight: **196** lb
